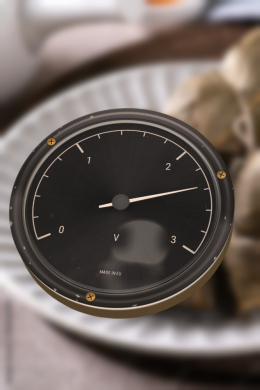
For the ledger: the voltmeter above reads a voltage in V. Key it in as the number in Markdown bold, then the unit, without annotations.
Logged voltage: **2.4** V
